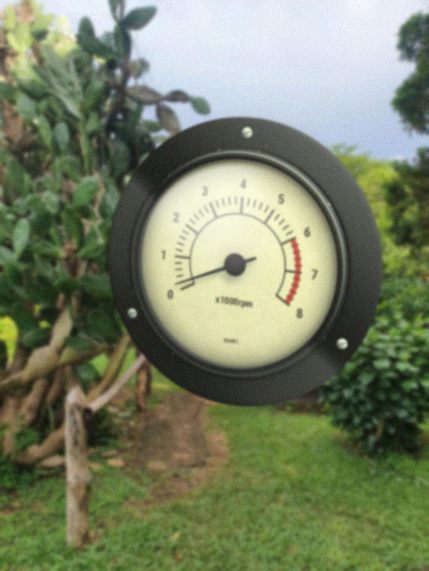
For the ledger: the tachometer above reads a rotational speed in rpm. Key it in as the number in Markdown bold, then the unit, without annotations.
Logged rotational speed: **200** rpm
